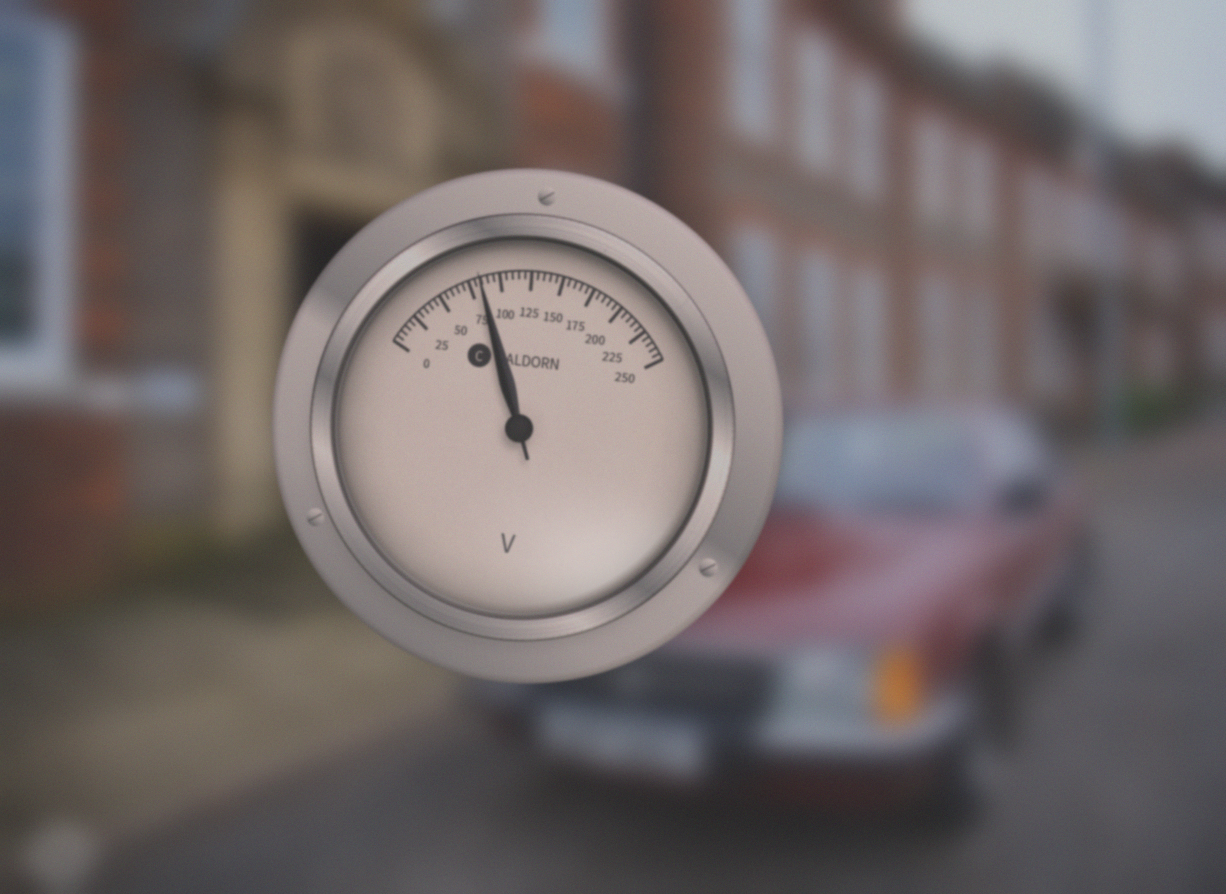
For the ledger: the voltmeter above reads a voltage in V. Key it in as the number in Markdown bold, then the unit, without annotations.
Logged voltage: **85** V
